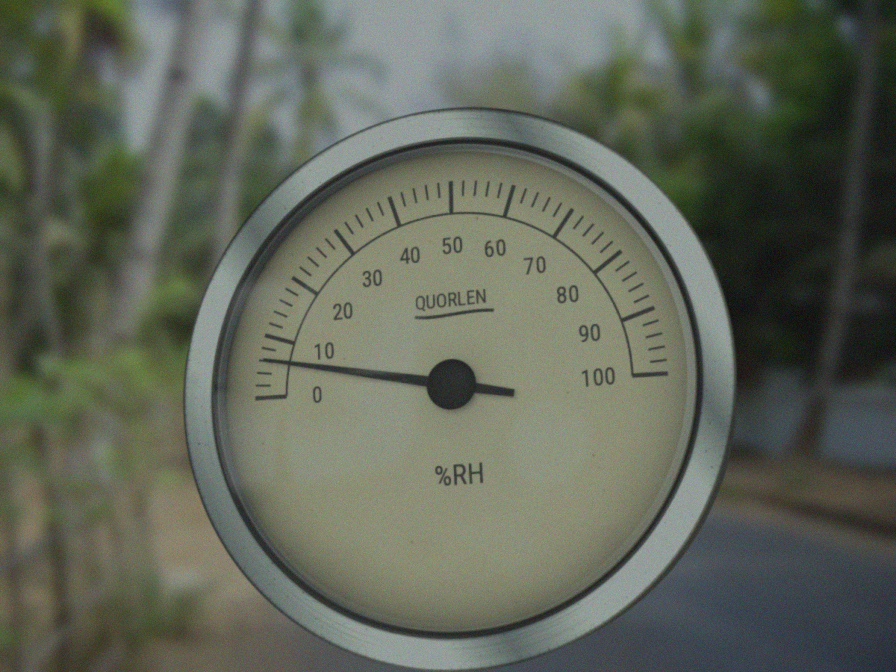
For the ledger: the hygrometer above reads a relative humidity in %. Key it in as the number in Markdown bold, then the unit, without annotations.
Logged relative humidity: **6** %
